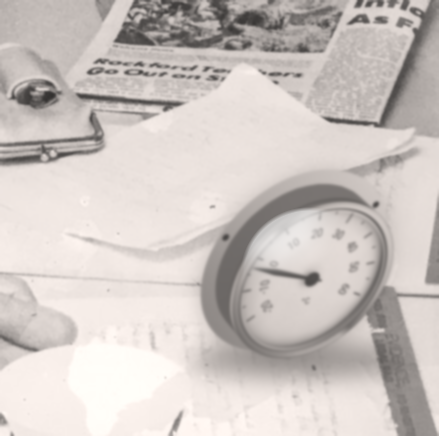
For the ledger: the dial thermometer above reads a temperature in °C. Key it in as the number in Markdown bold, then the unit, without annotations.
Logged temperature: **-2.5** °C
